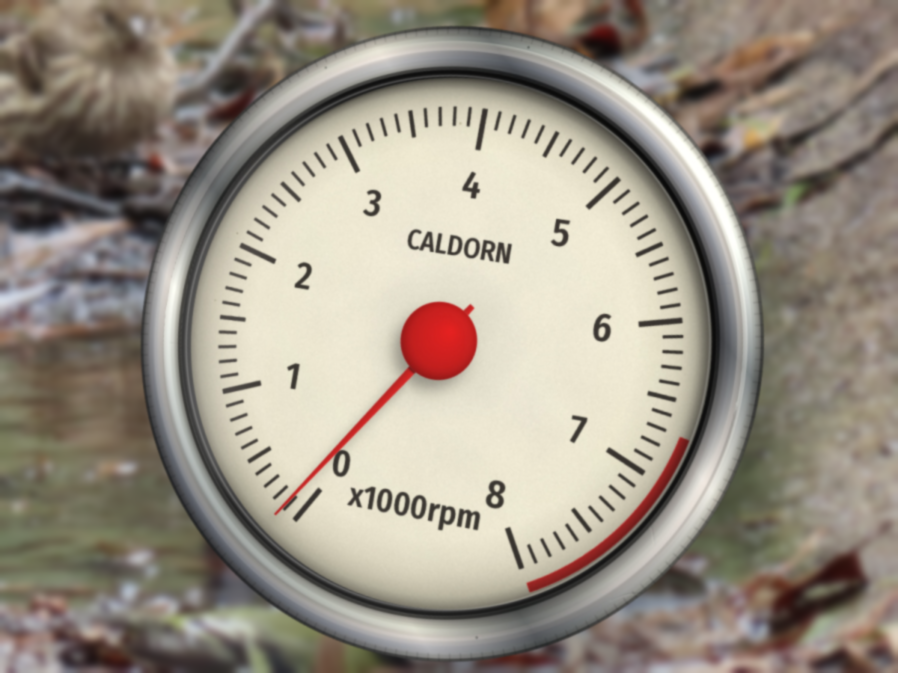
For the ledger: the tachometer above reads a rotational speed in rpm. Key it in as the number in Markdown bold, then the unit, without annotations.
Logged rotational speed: **100** rpm
